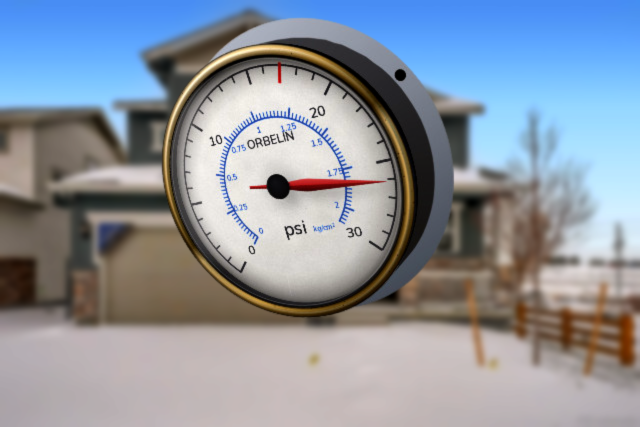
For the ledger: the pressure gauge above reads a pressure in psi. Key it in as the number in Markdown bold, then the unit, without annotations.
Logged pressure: **26** psi
